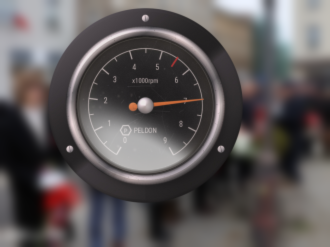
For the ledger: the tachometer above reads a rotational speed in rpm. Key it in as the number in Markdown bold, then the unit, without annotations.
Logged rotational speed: **7000** rpm
